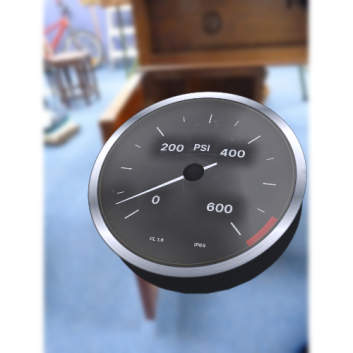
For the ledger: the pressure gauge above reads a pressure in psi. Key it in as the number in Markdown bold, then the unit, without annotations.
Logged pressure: **25** psi
